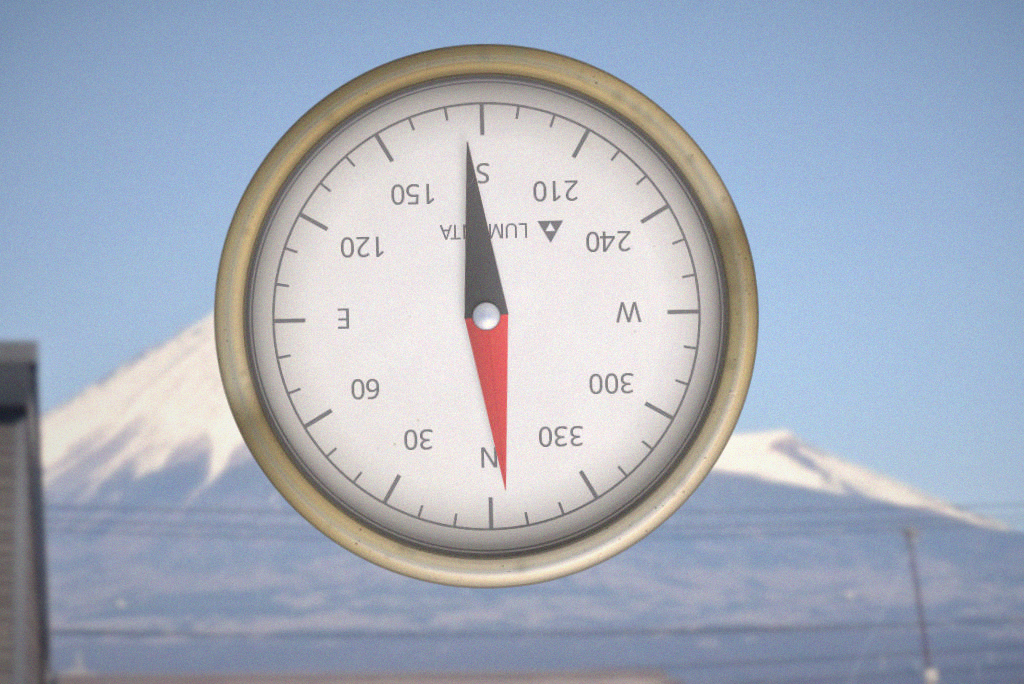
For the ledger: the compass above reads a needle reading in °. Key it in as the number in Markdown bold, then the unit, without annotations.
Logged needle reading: **355** °
